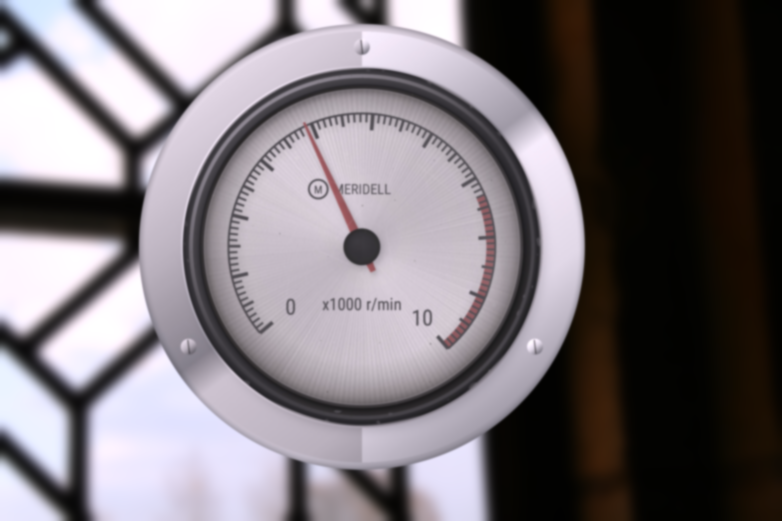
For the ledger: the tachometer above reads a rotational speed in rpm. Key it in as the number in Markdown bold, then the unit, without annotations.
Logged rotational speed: **3900** rpm
